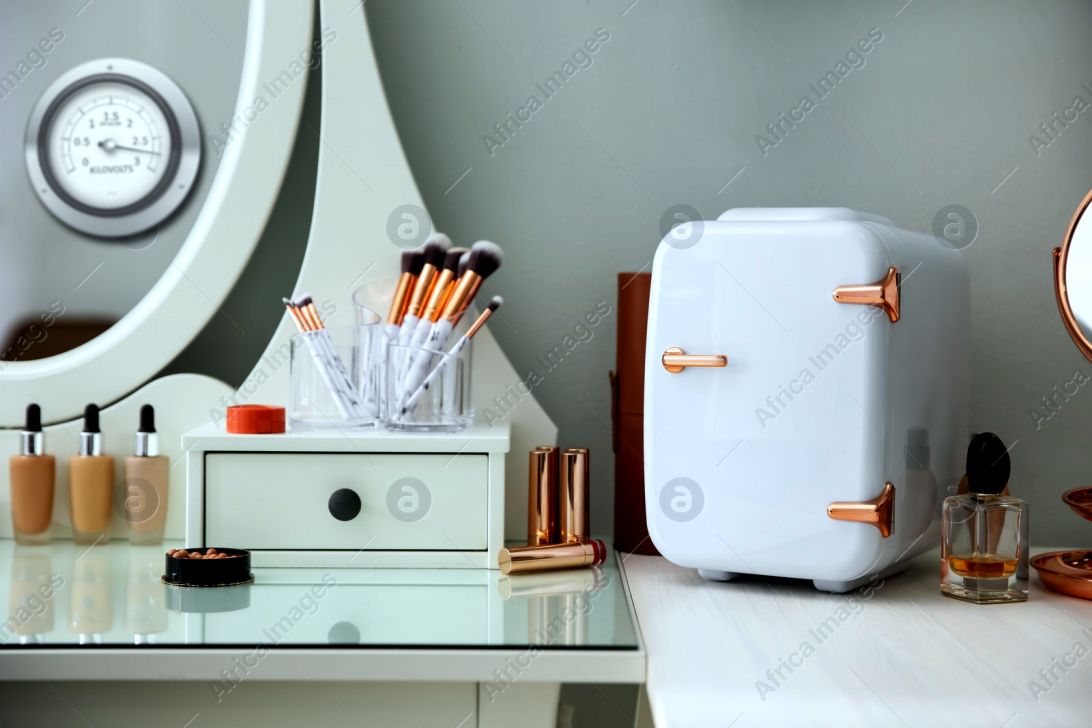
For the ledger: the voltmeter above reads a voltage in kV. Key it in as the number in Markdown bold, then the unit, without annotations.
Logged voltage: **2.75** kV
